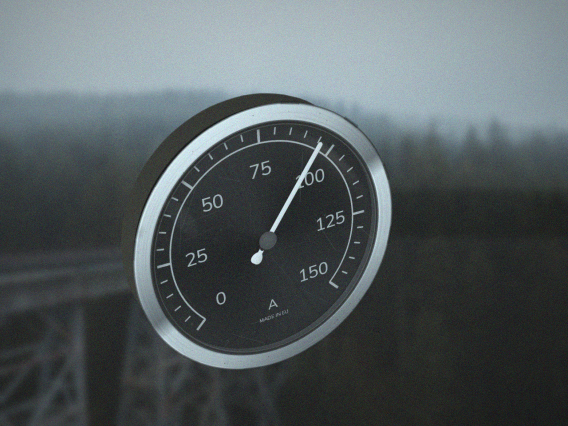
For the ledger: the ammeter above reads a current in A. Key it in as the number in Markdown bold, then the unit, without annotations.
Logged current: **95** A
